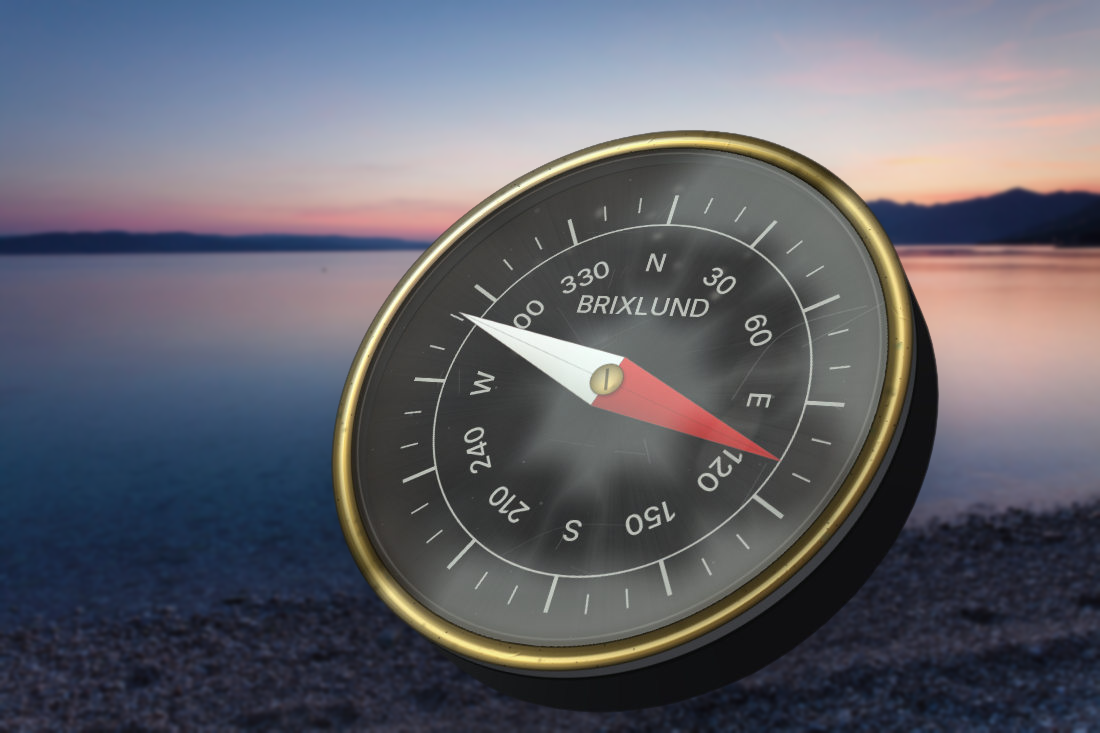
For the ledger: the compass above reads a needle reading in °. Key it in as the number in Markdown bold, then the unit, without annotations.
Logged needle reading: **110** °
